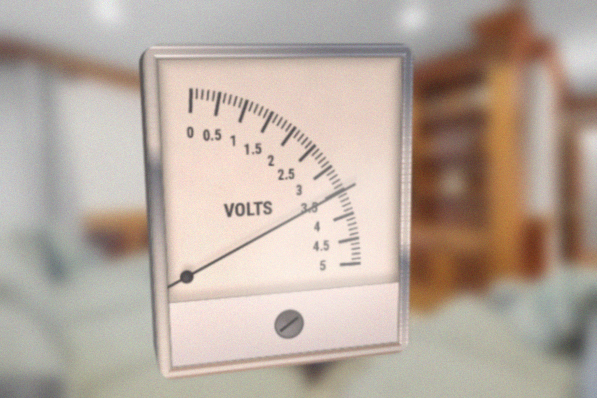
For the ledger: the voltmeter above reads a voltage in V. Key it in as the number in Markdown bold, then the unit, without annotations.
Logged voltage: **3.5** V
